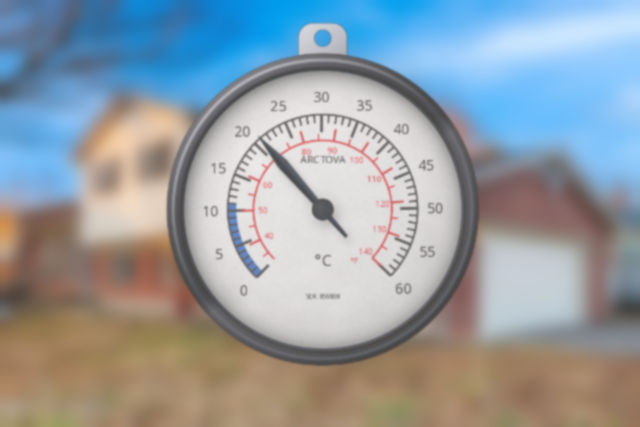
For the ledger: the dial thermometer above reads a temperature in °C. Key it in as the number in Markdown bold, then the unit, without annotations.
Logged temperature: **21** °C
